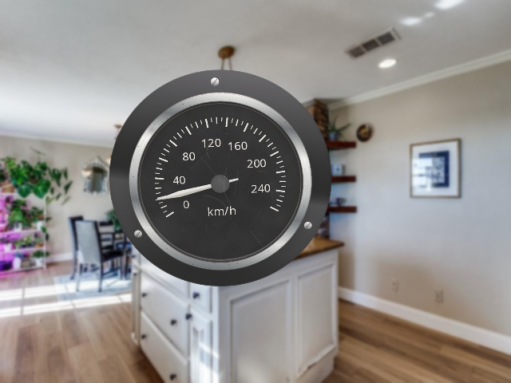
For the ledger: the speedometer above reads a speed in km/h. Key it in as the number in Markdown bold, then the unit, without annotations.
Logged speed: **20** km/h
